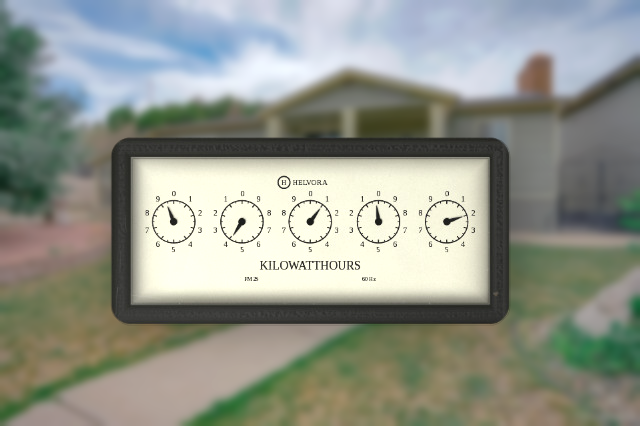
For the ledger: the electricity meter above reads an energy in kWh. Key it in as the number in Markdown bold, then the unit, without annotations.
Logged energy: **94102** kWh
